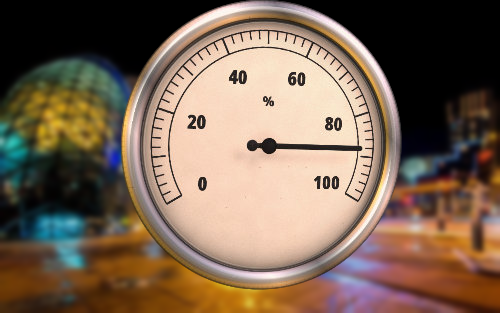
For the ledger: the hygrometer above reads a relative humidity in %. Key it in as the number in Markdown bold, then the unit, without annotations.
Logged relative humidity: **88** %
